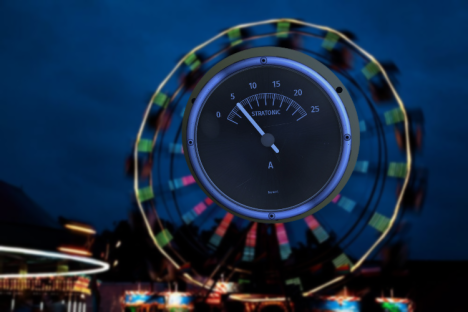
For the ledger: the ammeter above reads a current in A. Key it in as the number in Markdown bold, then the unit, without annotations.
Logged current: **5** A
